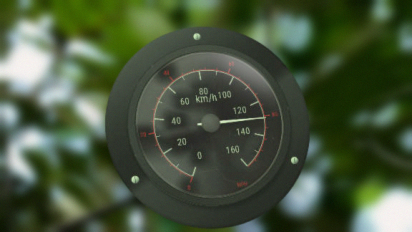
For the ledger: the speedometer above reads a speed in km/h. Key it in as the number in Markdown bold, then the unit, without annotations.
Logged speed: **130** km/h
